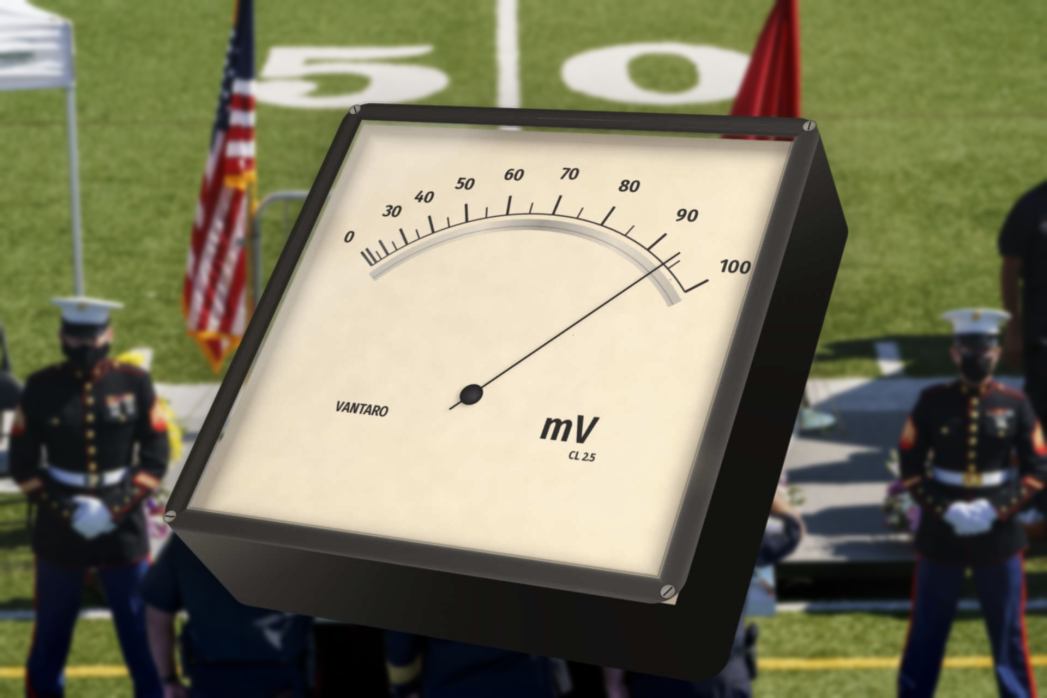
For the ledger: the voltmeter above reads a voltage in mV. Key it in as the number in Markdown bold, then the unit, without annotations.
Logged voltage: **95** mV
